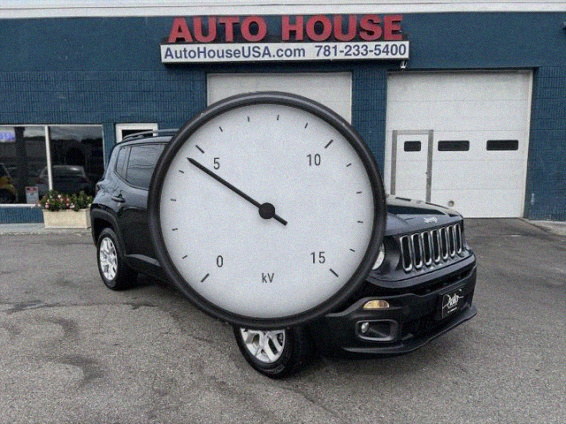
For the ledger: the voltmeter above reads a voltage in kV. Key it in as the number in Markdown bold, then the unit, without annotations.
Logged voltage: **4.5** kV
